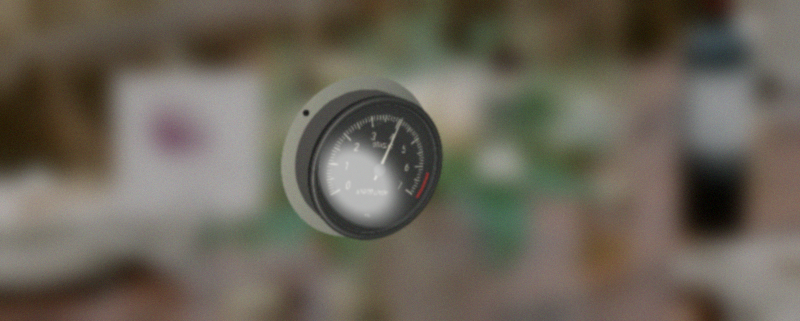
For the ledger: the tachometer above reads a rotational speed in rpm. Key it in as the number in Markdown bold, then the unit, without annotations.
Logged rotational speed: **4000** rpm
